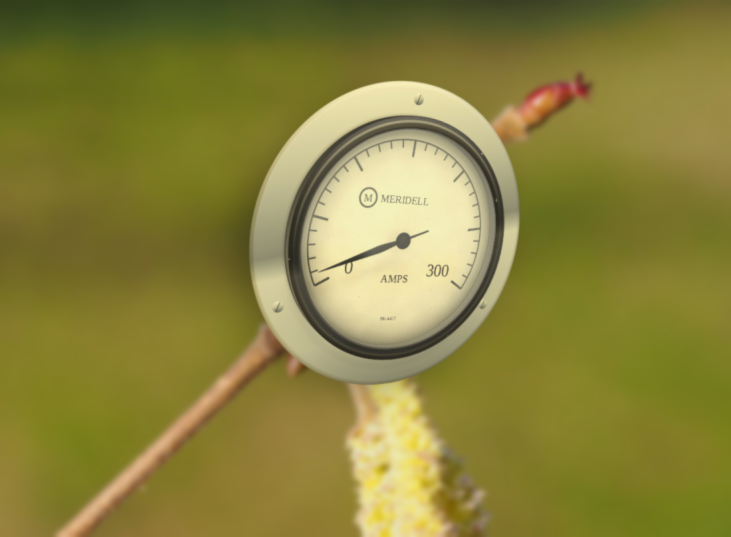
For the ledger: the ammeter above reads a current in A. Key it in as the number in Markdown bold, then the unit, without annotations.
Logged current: **10** A
